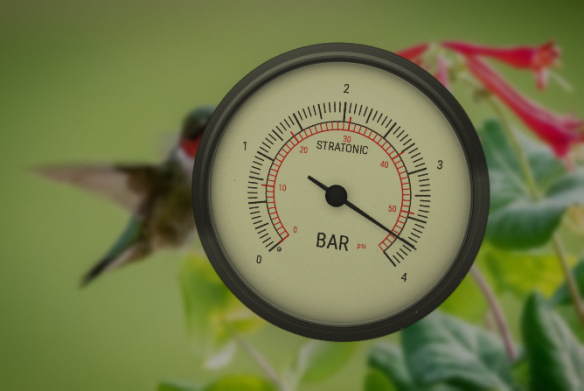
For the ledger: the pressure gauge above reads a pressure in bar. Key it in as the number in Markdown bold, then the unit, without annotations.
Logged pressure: **3.75** bar
